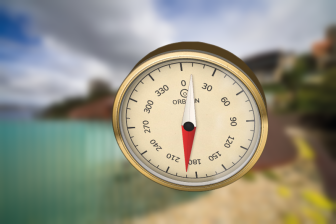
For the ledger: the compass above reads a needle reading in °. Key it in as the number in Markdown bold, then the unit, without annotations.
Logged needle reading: **190** °
